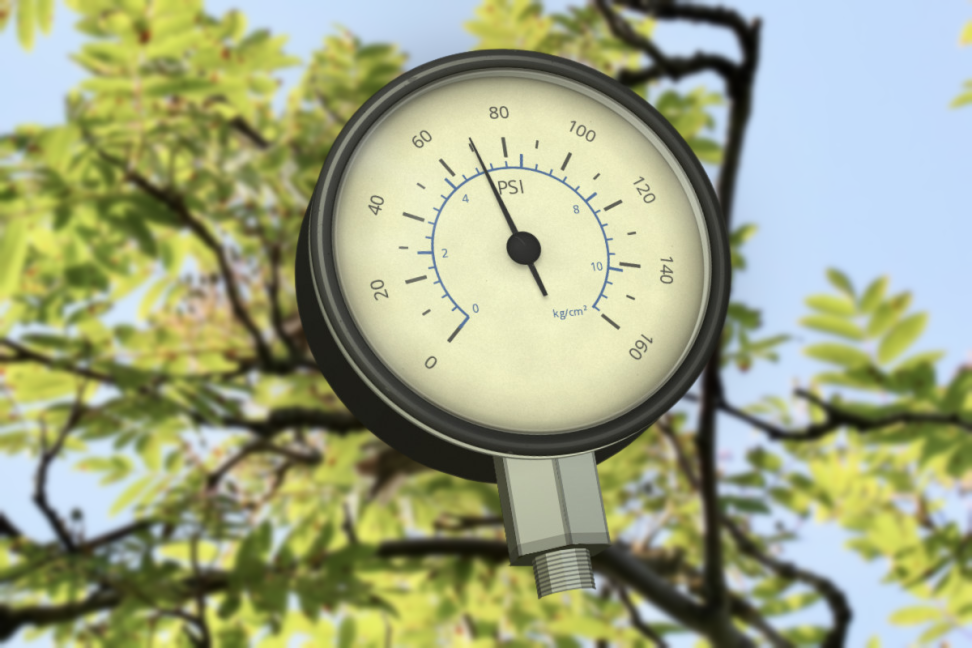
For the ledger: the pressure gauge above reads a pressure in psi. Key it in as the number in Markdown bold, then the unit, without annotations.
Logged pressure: **70** psi
